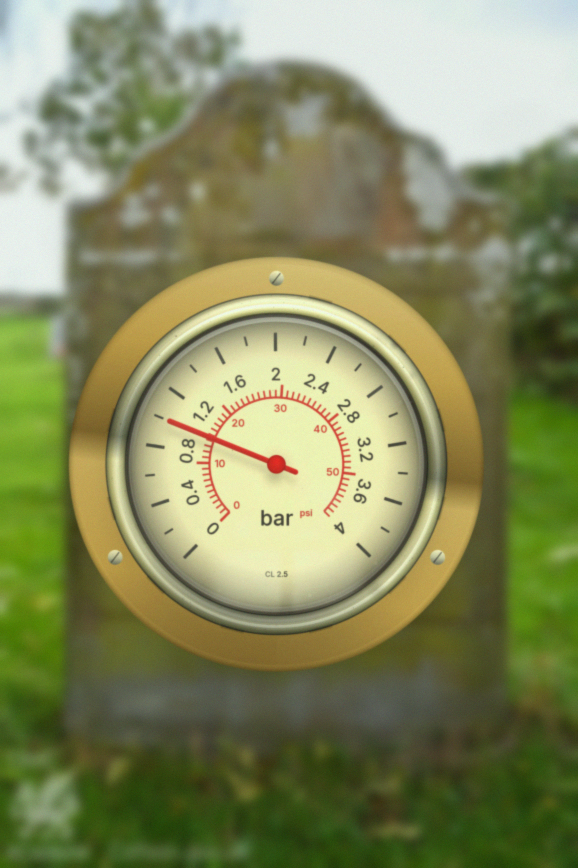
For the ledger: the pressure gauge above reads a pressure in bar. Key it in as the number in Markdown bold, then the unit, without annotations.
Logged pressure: **1** bar
